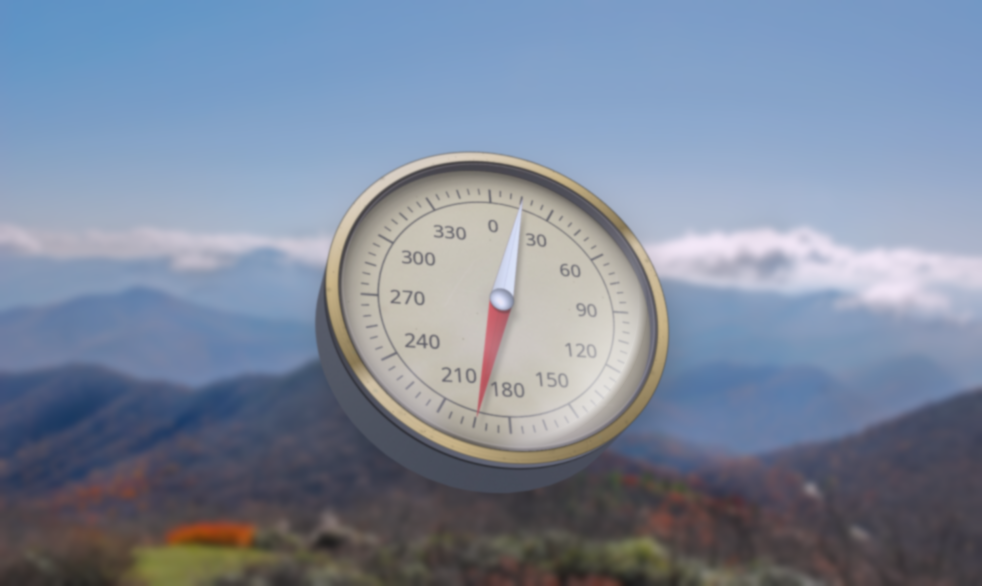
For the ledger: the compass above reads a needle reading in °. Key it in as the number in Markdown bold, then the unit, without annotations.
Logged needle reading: **195** °
